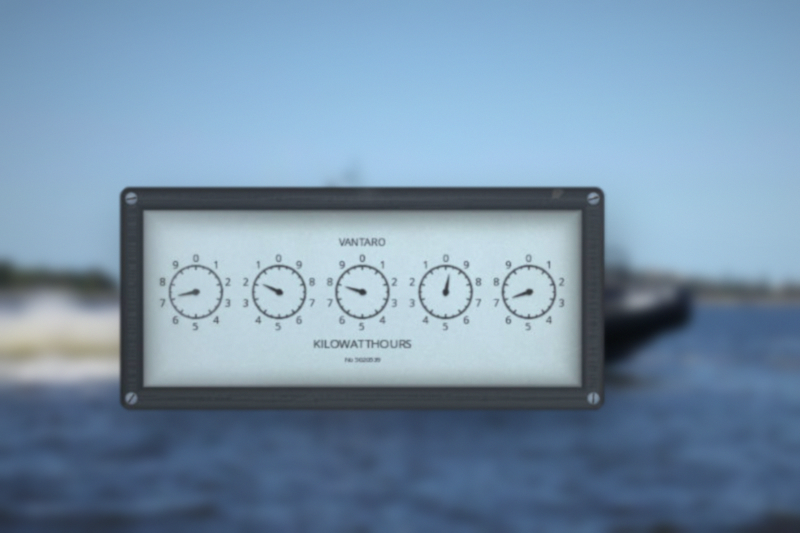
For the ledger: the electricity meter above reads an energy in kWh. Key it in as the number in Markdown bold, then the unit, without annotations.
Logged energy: **71797** kWh
